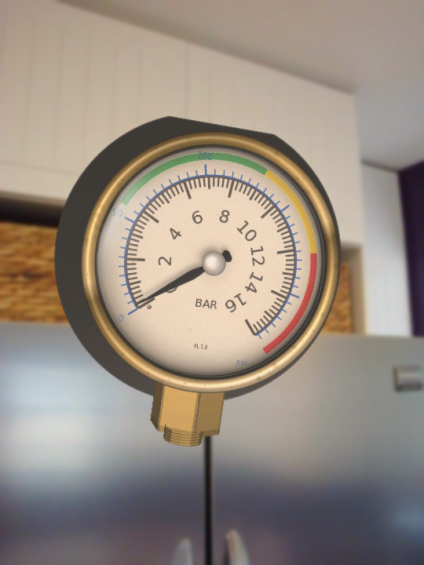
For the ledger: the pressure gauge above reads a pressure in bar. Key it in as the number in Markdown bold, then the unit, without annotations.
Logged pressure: **0.2** bar
